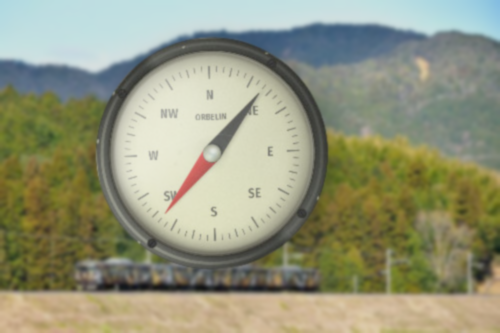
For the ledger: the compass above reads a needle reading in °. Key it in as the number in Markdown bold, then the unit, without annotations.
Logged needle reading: **220** °
